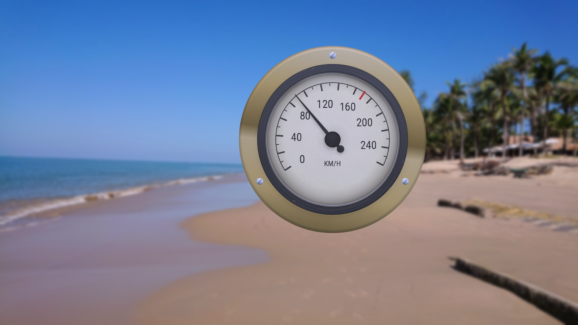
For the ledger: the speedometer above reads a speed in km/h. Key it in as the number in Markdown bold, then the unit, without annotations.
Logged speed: **90** km/h
